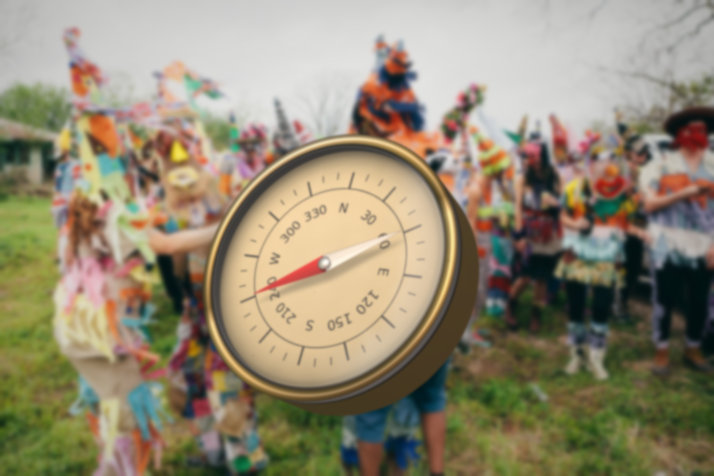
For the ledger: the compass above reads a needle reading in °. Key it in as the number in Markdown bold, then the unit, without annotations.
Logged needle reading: **240** °
